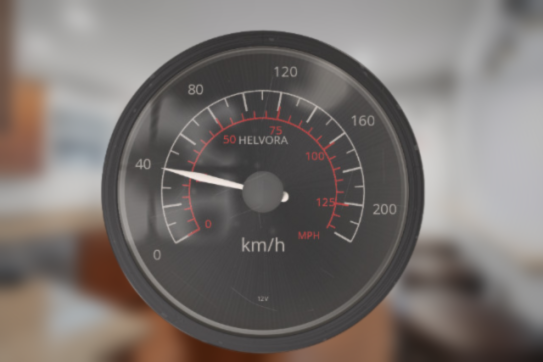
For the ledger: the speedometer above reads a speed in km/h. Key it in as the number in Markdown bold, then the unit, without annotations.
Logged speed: **40** km/h
